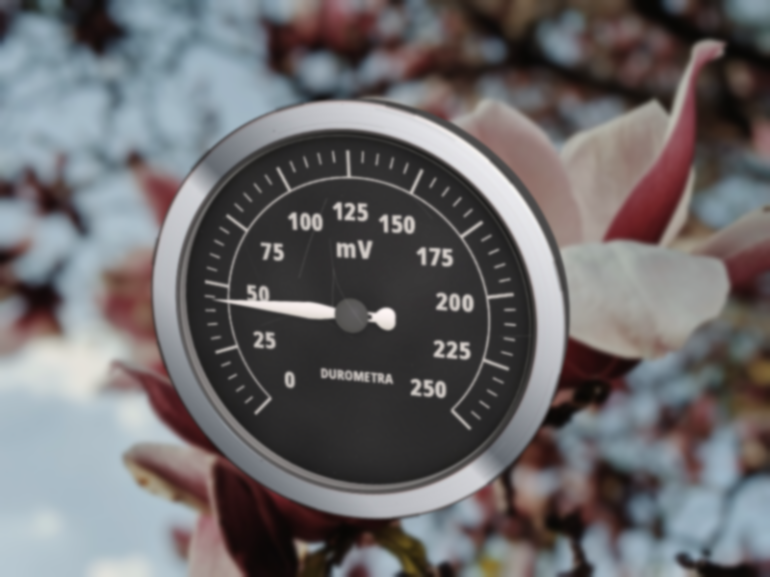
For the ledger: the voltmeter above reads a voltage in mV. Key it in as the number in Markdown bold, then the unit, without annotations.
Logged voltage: **45** mV
